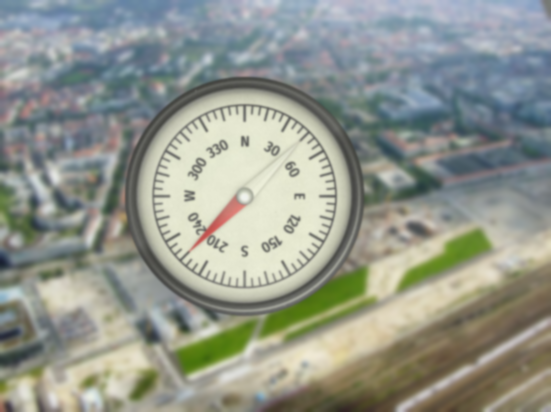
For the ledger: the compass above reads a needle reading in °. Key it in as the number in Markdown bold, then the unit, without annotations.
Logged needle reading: **225** °
